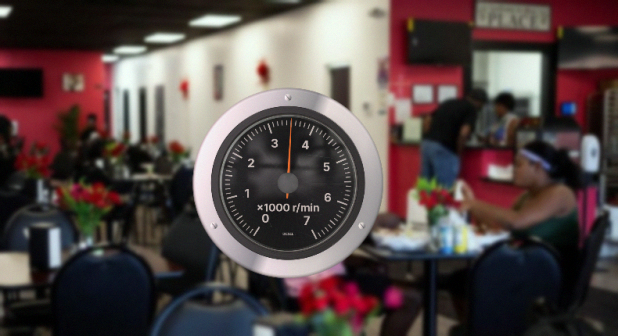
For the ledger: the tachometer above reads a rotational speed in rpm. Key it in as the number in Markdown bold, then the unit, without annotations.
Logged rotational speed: **3500** rpm
